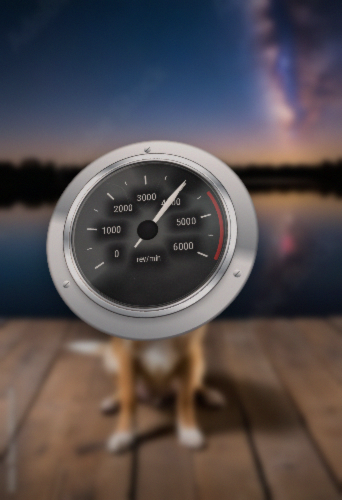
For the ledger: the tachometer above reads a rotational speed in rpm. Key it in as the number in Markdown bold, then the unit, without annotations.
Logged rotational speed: **4000** rpm
